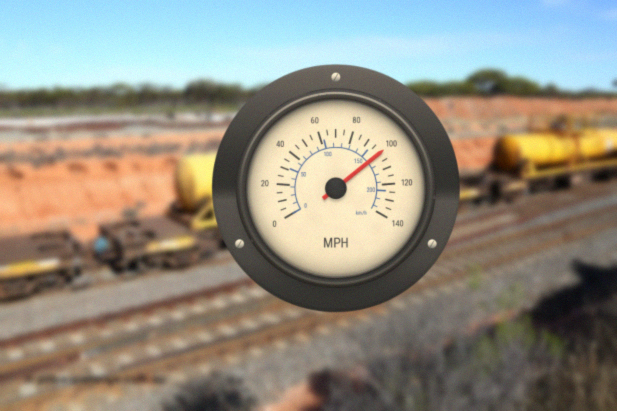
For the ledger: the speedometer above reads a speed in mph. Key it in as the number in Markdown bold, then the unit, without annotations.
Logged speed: **100** mph
